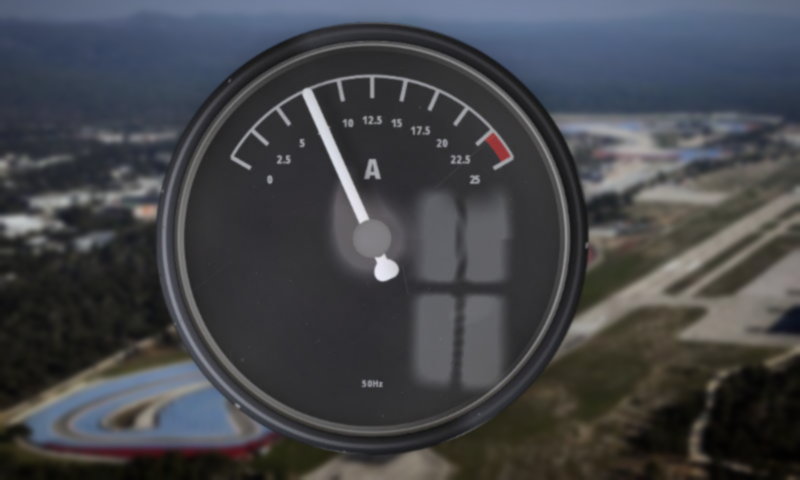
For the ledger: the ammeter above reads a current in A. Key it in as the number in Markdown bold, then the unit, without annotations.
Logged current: **7.5** A
